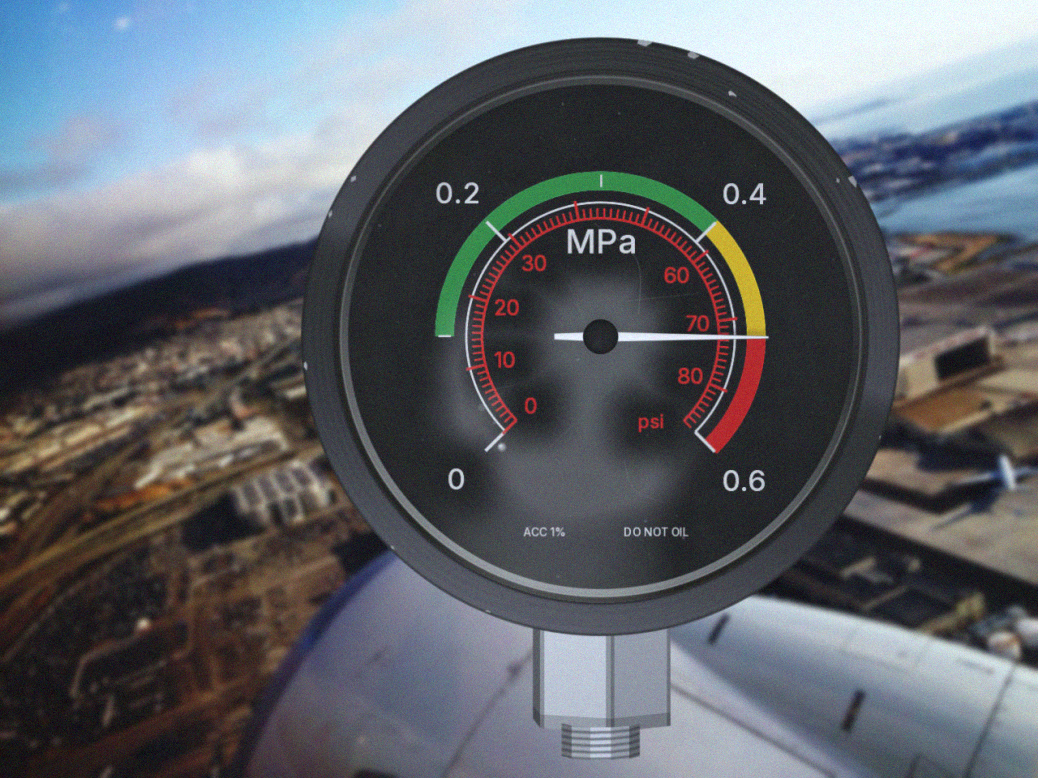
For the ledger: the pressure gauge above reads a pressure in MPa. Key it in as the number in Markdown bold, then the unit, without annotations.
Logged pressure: **0.5** MPa
